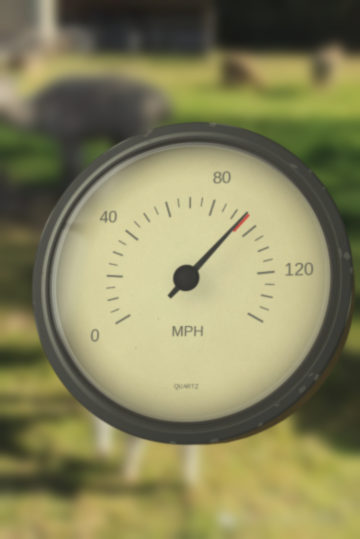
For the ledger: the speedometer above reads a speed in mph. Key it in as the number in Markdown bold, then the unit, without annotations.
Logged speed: **95** mph
